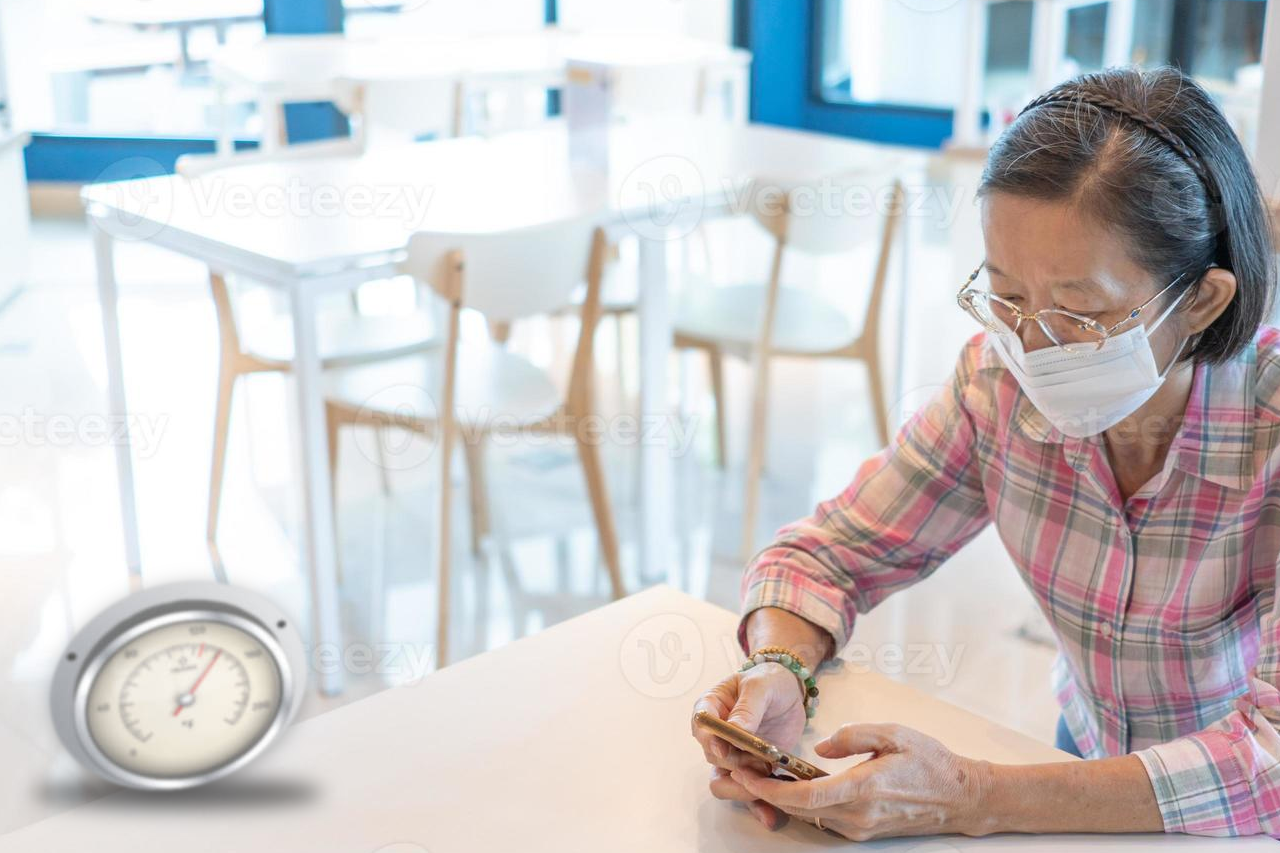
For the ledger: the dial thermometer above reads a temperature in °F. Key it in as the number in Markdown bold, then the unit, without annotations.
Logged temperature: **140** °F
